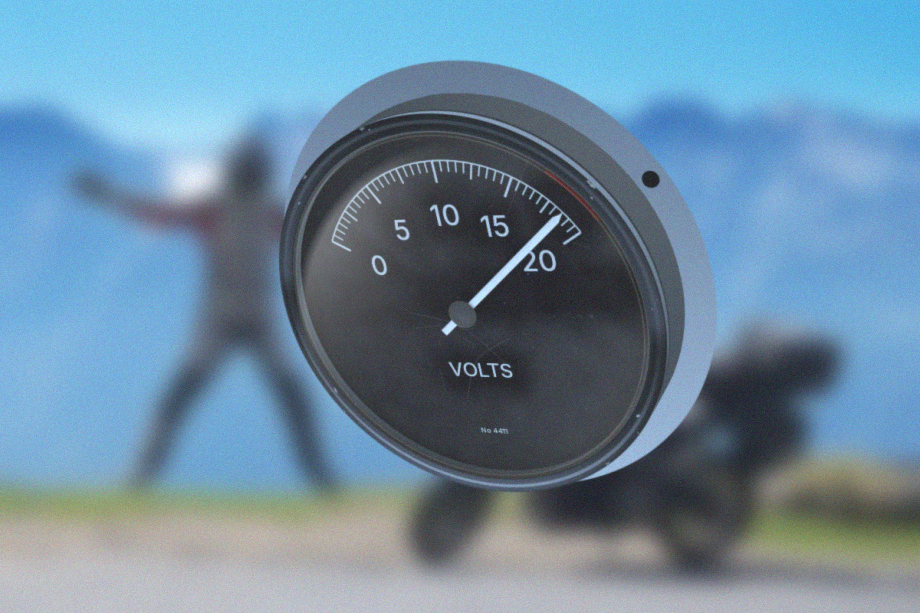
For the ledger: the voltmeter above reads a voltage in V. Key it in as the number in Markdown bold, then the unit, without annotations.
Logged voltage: **18.5** V
